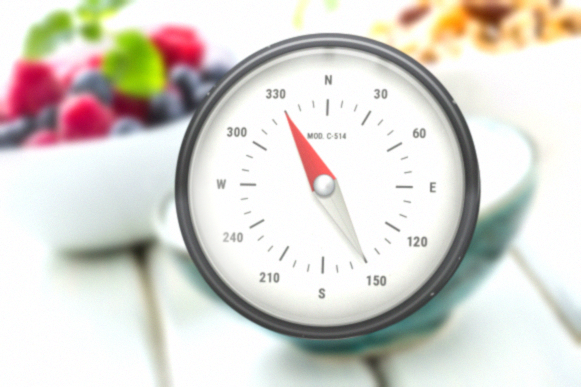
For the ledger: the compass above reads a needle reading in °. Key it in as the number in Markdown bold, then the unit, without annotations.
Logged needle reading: **330** °
